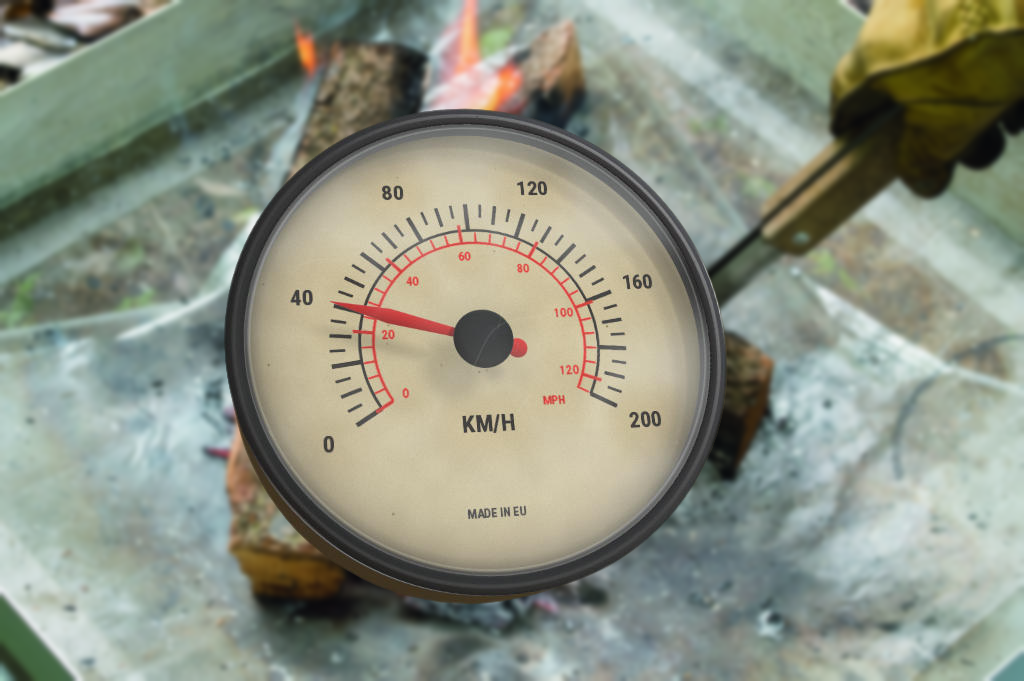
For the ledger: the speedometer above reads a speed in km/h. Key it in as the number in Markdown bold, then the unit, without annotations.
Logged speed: **40** km/h
